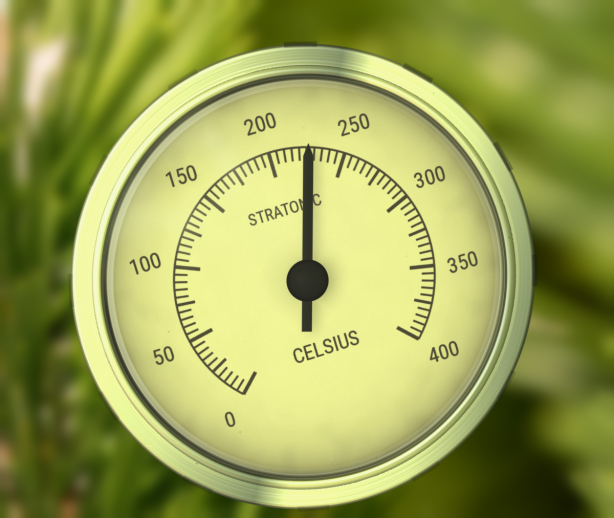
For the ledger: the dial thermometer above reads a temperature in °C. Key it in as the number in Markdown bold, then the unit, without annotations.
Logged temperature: **225** °C
